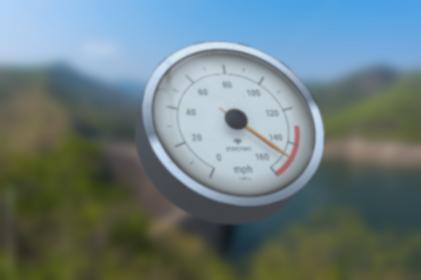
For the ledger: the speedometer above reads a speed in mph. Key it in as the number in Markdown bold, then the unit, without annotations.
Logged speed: **150** mph
